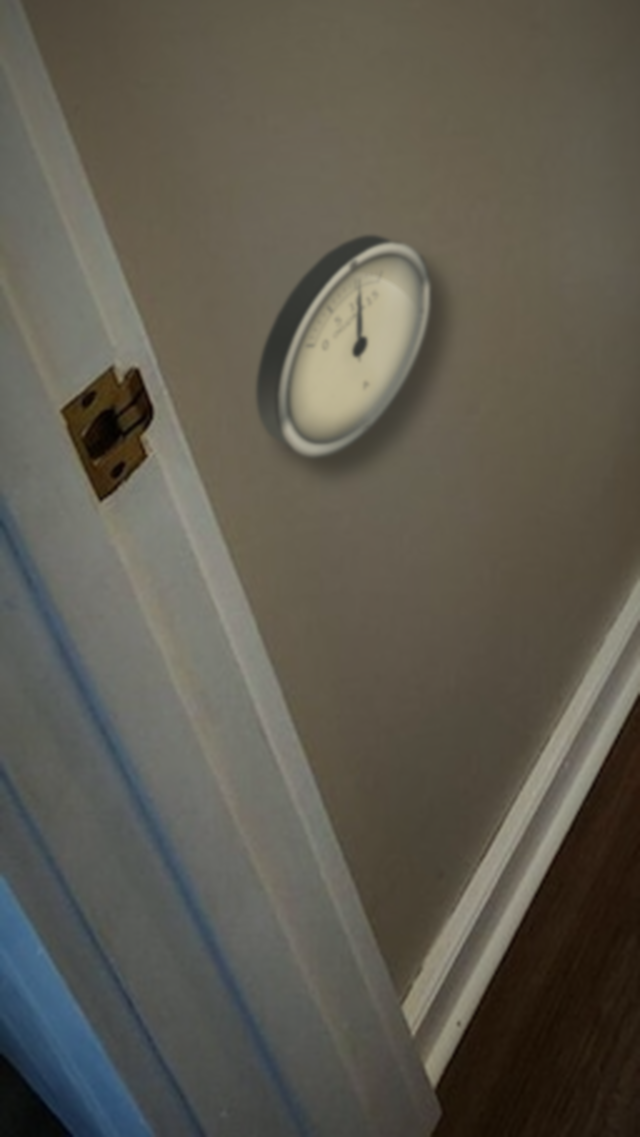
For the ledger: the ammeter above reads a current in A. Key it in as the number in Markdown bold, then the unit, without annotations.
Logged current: **10** A
